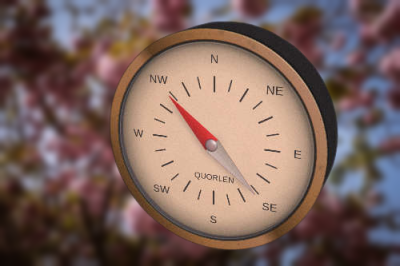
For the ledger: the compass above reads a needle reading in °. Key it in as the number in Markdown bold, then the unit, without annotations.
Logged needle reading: **315** °
